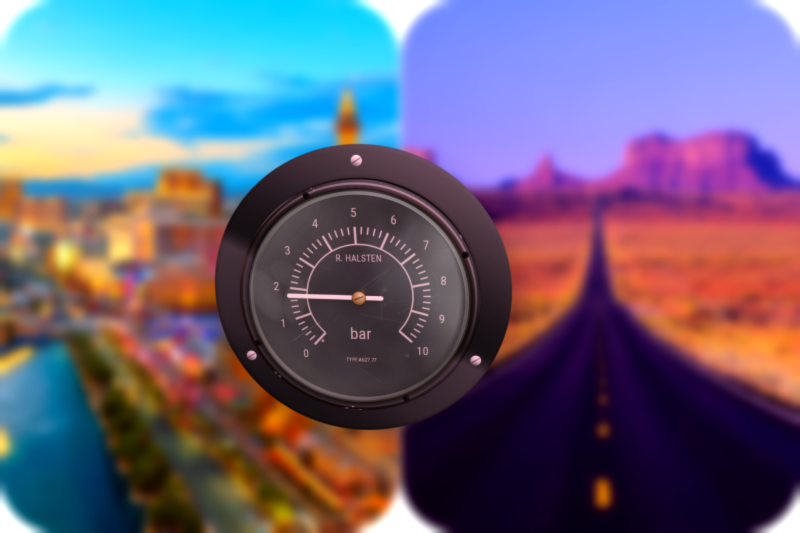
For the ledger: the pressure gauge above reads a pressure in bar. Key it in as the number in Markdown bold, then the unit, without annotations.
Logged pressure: **1.8** bar
